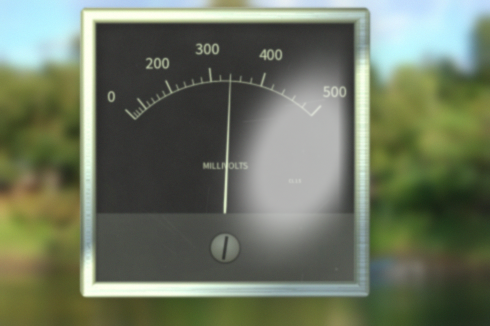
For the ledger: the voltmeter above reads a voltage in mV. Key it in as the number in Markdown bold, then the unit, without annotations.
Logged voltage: **340** mV
